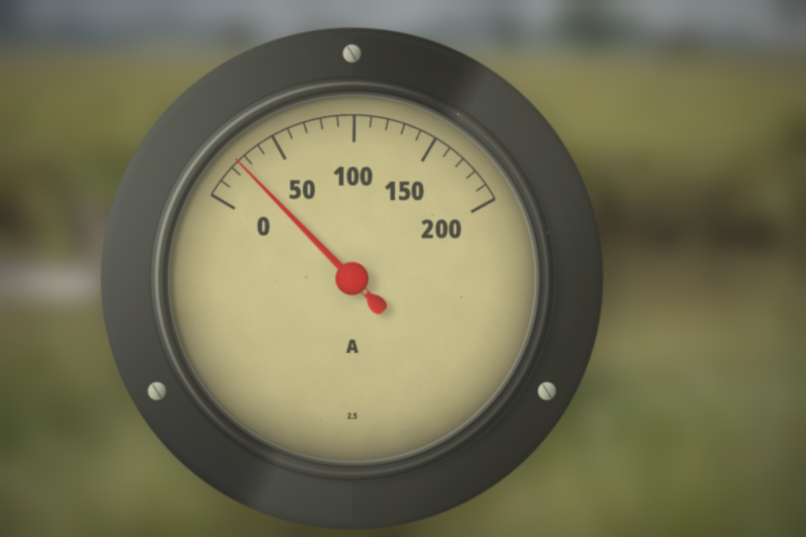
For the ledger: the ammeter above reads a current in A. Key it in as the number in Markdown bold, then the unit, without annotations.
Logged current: **25** A
